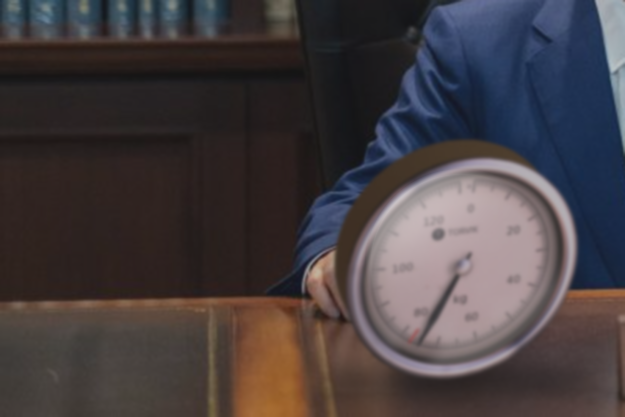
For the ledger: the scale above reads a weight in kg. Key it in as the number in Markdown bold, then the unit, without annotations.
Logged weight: **75** kg
